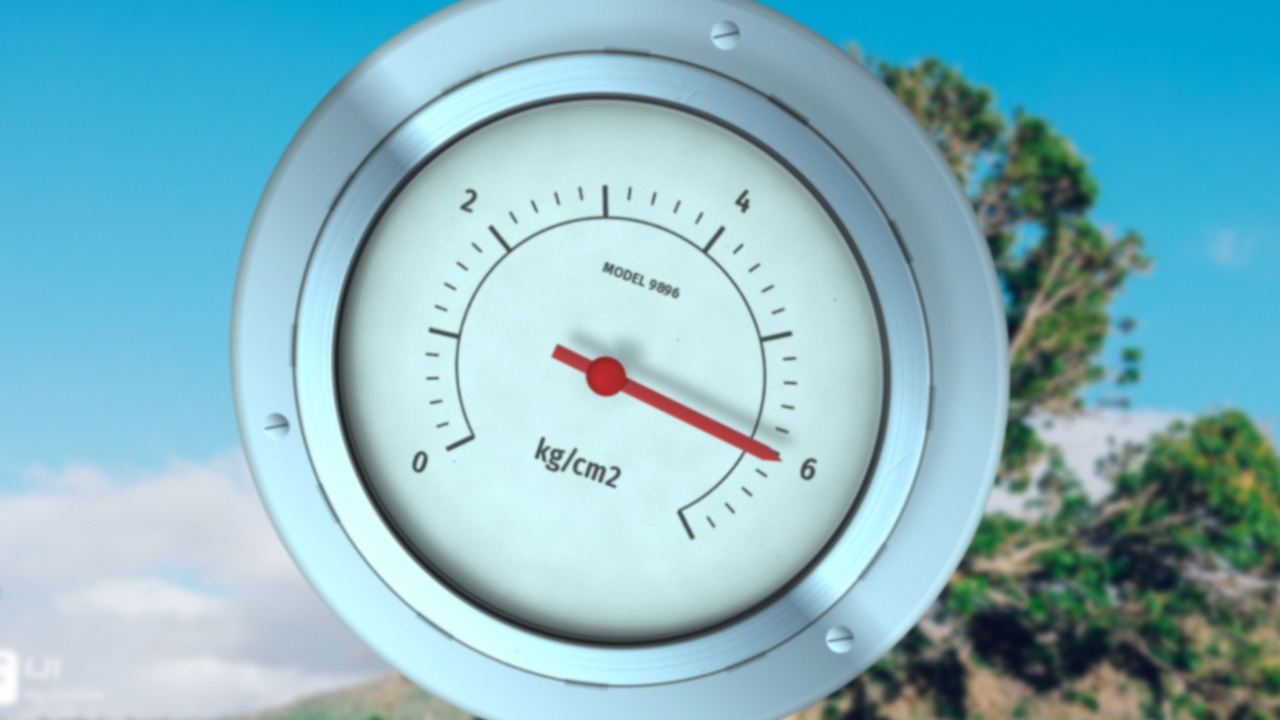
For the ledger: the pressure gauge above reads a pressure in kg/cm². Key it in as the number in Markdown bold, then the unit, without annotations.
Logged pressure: **6** kg/cm²
